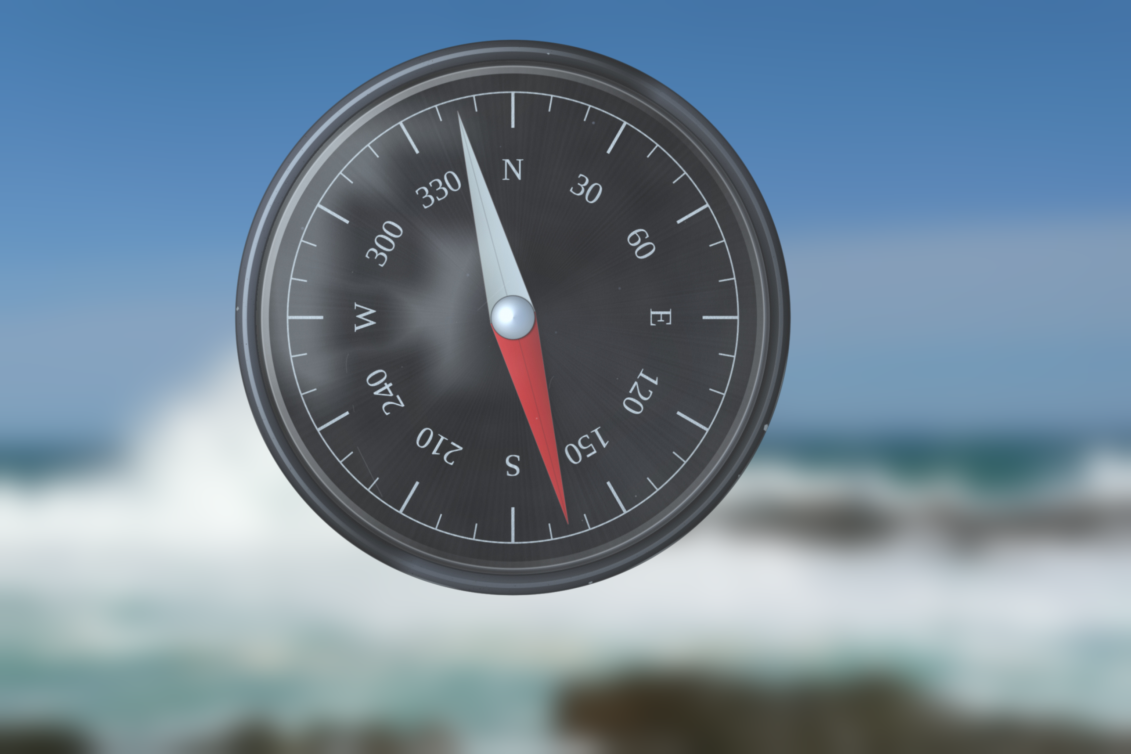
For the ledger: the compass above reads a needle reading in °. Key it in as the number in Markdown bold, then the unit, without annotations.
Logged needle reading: **165** °
